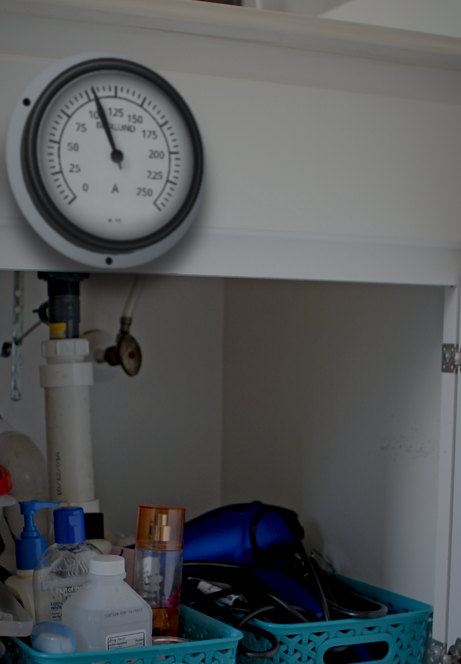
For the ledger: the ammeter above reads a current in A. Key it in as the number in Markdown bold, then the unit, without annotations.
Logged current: **105** A
